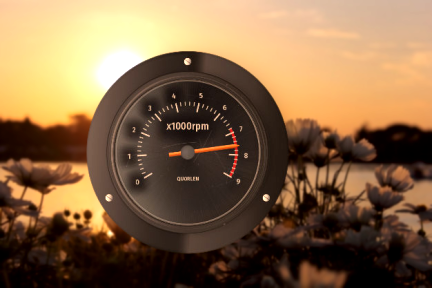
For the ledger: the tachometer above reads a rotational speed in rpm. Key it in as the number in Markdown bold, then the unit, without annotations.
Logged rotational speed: **7600** rpm
